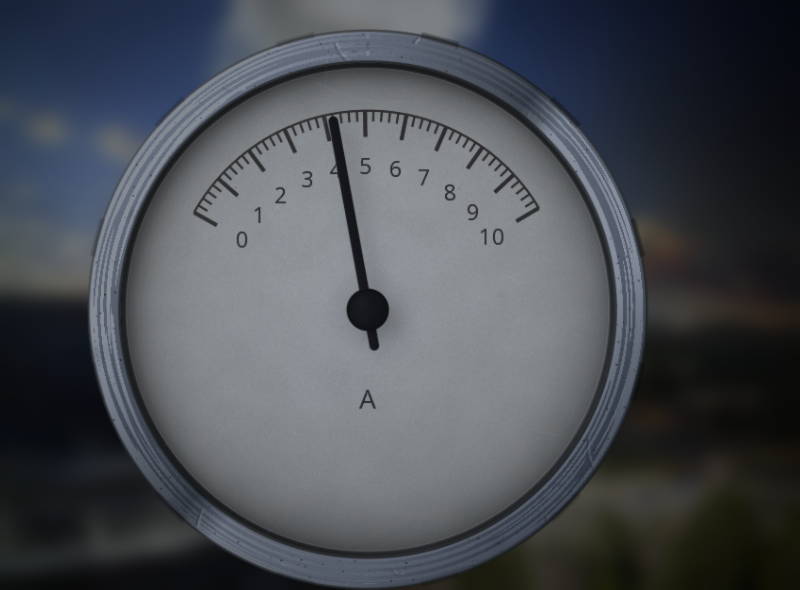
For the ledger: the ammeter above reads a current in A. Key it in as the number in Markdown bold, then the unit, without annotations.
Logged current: **4.2** A
